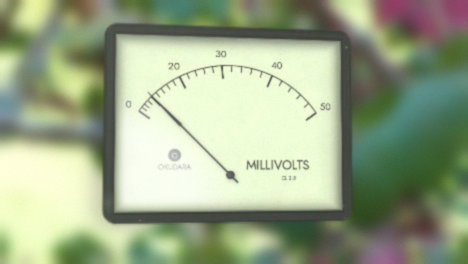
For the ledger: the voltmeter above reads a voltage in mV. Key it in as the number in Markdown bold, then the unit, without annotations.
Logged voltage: **10** mV
